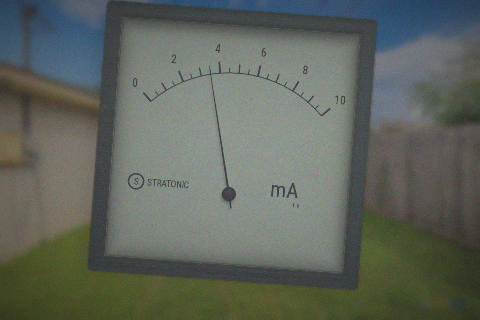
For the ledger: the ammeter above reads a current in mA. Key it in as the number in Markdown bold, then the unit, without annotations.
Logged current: **3.5** mA
